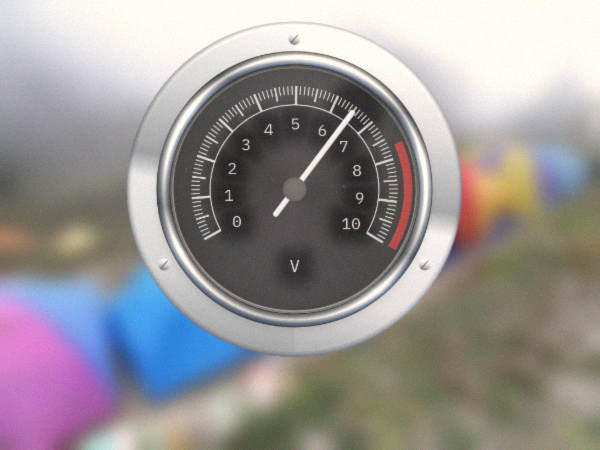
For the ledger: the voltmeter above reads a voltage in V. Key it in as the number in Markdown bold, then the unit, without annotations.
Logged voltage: **6.5** V
